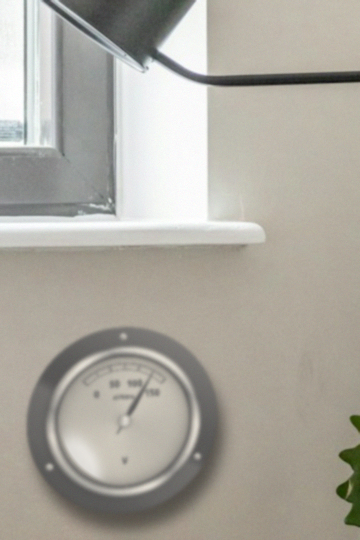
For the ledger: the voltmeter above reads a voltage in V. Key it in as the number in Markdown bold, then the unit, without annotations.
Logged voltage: **125** V
